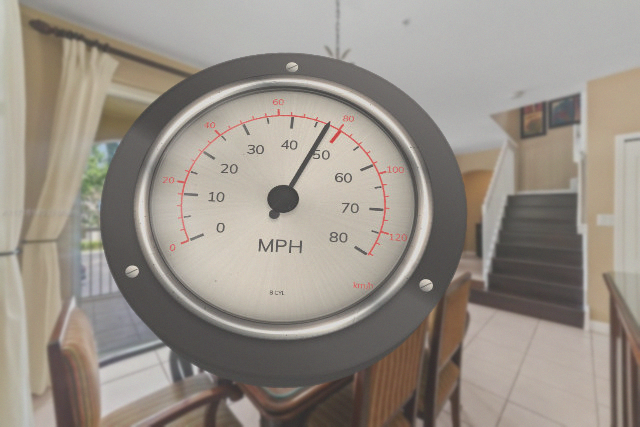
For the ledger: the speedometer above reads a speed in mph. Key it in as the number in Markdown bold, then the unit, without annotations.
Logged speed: **47.5** mph
